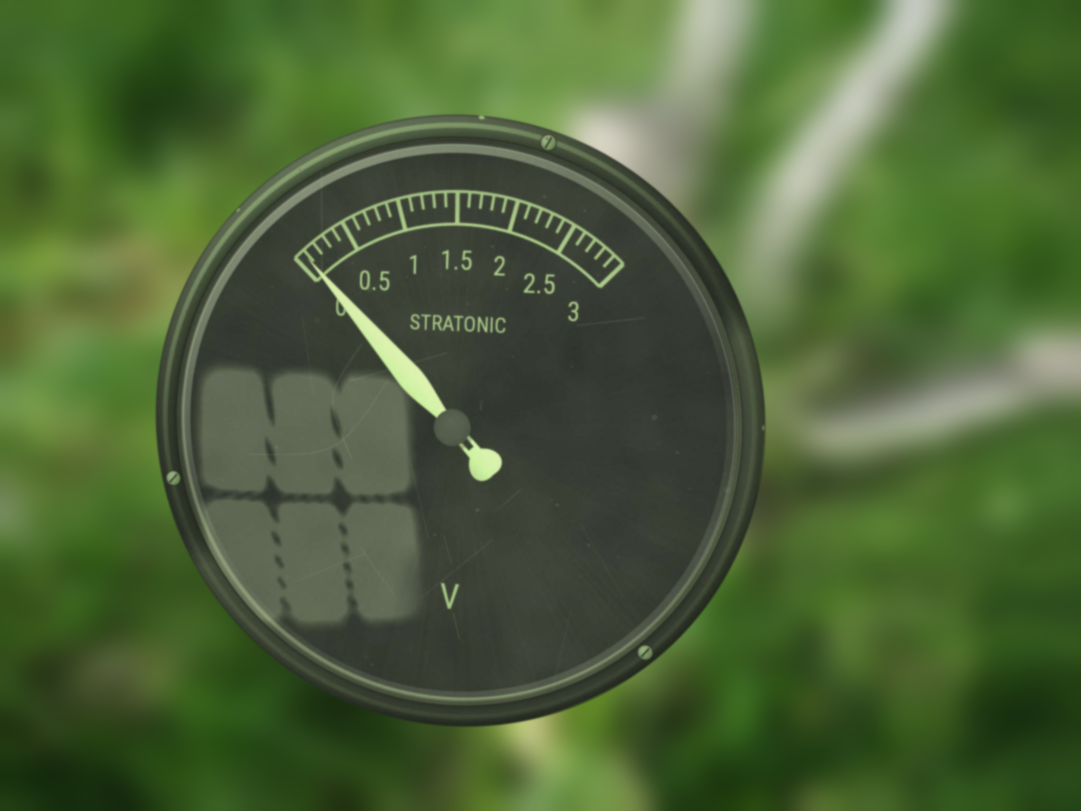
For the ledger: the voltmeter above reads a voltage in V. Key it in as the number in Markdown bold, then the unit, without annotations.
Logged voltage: **0.1** V
